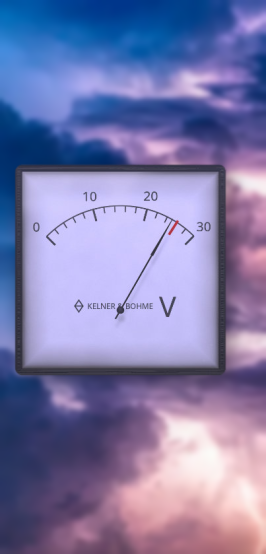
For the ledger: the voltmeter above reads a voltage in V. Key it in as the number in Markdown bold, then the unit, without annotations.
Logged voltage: **25** V
